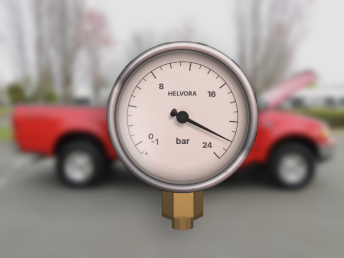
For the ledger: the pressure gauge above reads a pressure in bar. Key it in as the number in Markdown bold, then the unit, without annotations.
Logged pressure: **22** bar
